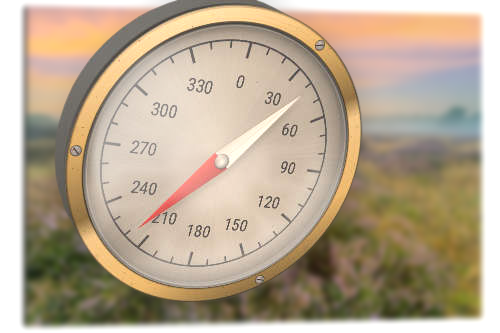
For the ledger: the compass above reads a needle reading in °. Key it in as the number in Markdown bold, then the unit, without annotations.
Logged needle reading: **220** °
